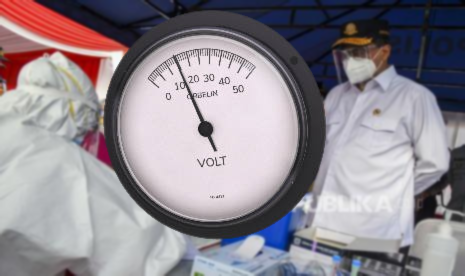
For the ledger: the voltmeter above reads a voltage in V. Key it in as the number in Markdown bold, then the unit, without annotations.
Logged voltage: **15** V
